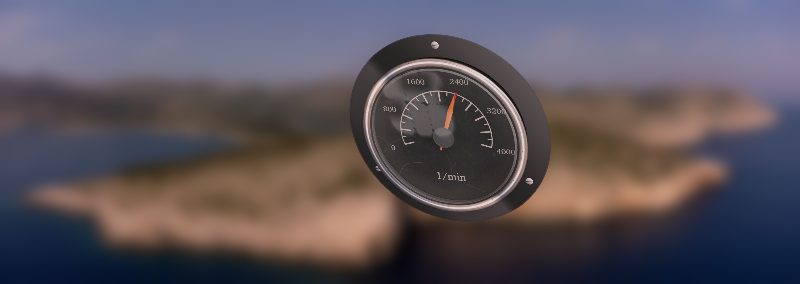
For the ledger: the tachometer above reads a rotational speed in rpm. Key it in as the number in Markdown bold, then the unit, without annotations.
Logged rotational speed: **2400** rpm
